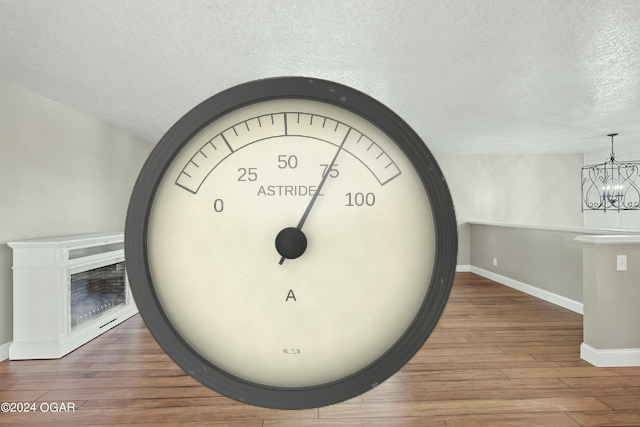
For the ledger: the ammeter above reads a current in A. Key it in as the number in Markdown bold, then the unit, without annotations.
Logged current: **75** A
